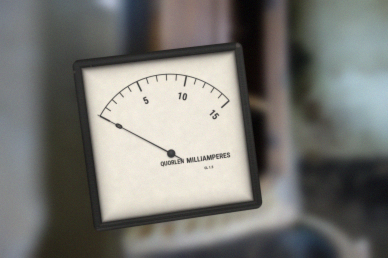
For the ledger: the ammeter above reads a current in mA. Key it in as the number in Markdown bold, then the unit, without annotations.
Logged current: **0** mA
